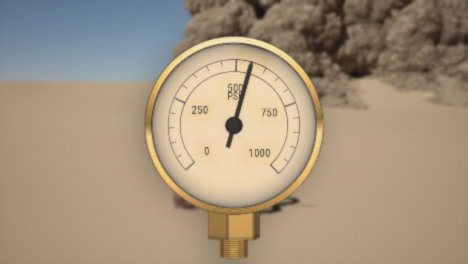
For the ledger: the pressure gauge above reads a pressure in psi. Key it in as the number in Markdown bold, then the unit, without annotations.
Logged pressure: **550** psi
